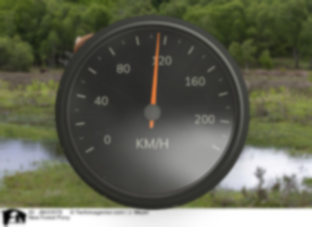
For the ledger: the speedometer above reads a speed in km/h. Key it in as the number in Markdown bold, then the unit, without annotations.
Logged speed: **115** km/h
